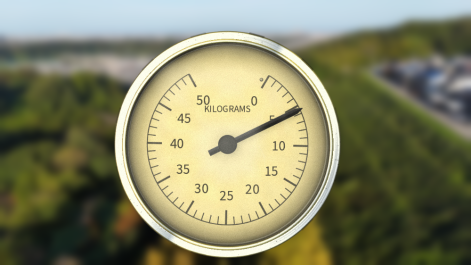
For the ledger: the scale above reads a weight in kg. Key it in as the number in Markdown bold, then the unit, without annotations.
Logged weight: **5.5** kg
